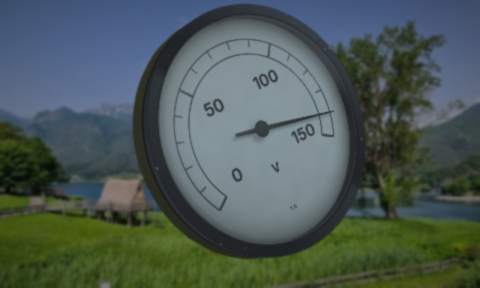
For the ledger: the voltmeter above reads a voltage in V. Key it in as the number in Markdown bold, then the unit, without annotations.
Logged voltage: **140** V
